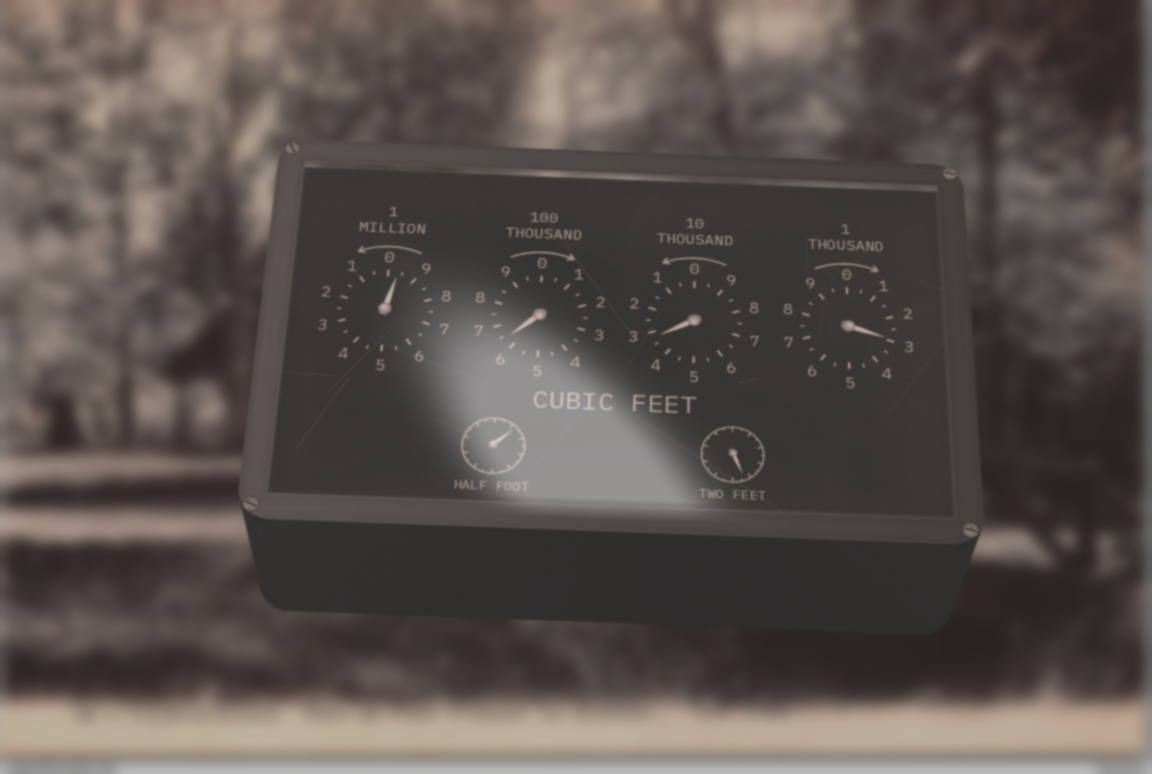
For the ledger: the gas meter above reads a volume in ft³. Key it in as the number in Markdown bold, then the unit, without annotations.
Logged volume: **963300** ft³
